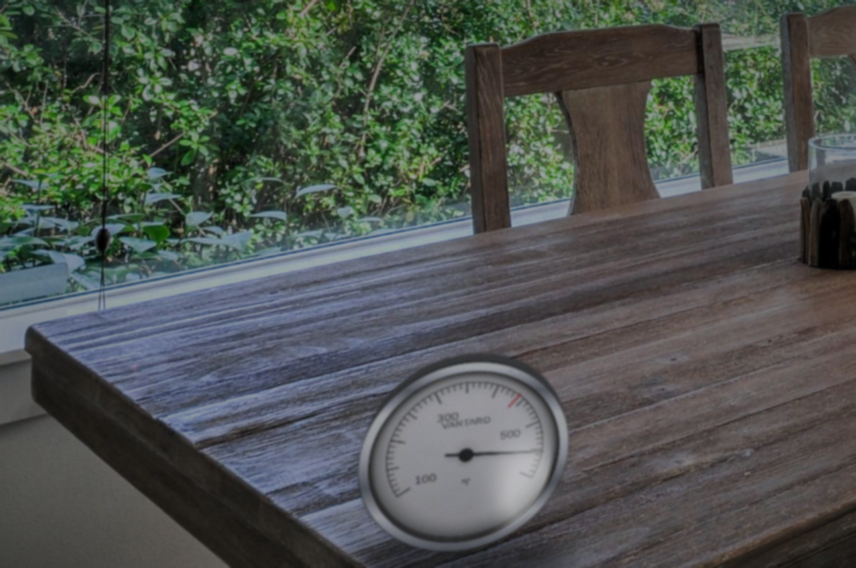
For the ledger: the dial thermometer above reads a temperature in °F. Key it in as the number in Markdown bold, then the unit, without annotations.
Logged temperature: **550** °F
